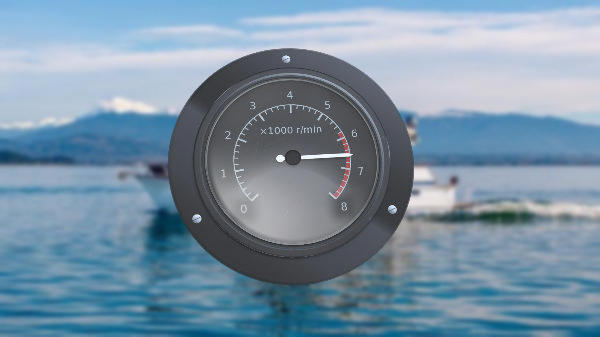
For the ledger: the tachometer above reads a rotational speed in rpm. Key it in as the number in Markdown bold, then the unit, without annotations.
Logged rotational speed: **6600** rpm
